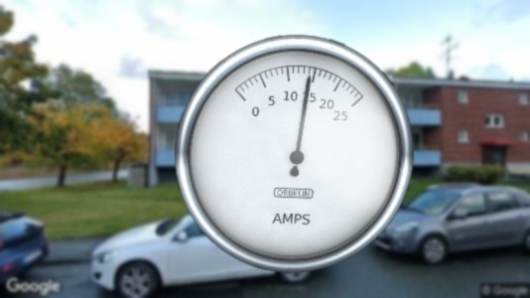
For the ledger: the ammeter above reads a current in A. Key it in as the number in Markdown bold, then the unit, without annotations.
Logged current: **14** A
